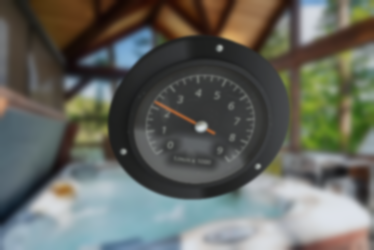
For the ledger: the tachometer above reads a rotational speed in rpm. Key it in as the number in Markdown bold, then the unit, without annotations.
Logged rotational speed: **2250** rpm
